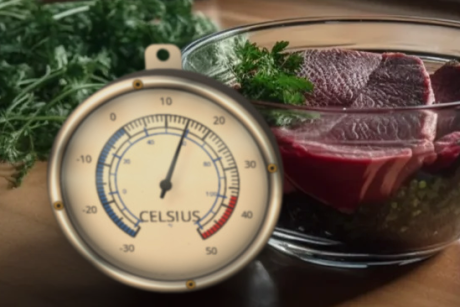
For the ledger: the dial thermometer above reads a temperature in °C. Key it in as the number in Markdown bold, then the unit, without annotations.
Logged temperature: **15** °C
